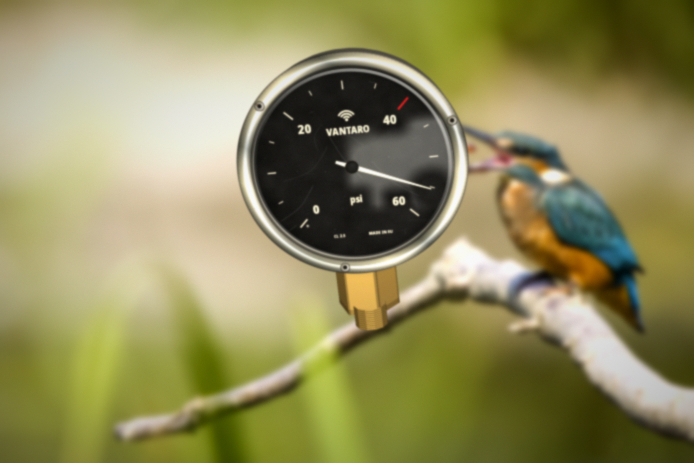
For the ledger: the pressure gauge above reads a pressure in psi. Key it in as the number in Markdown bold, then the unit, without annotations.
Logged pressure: **55** psi
